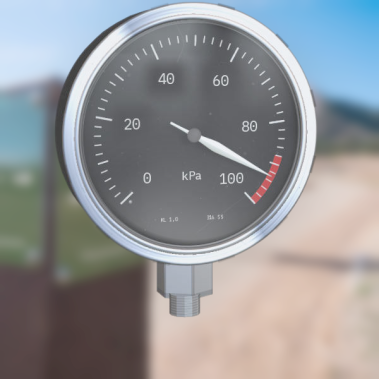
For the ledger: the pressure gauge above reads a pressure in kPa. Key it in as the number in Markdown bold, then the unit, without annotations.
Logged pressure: **93** kPa
